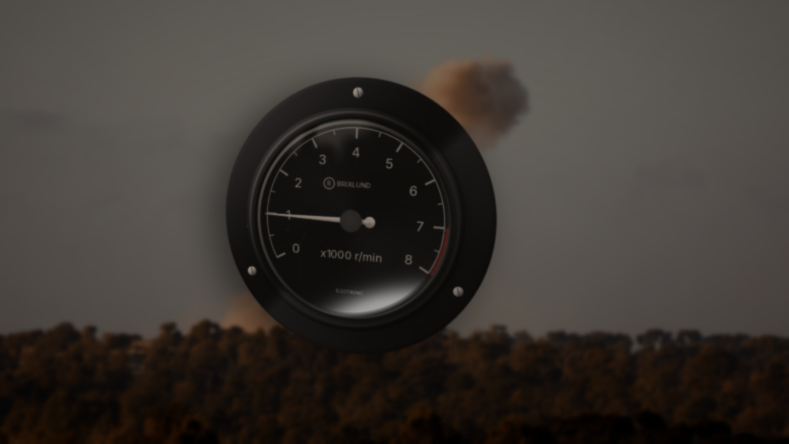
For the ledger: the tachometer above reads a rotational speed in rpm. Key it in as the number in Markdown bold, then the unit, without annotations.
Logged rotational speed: **1000** rpm
